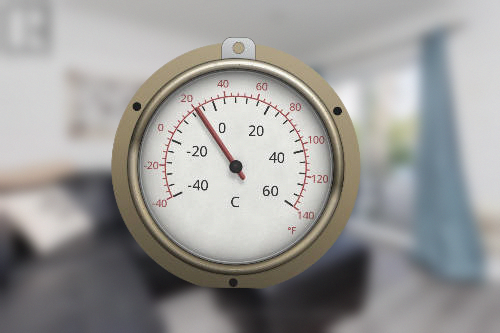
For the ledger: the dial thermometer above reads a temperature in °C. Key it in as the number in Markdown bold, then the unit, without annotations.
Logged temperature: **-6** °C
